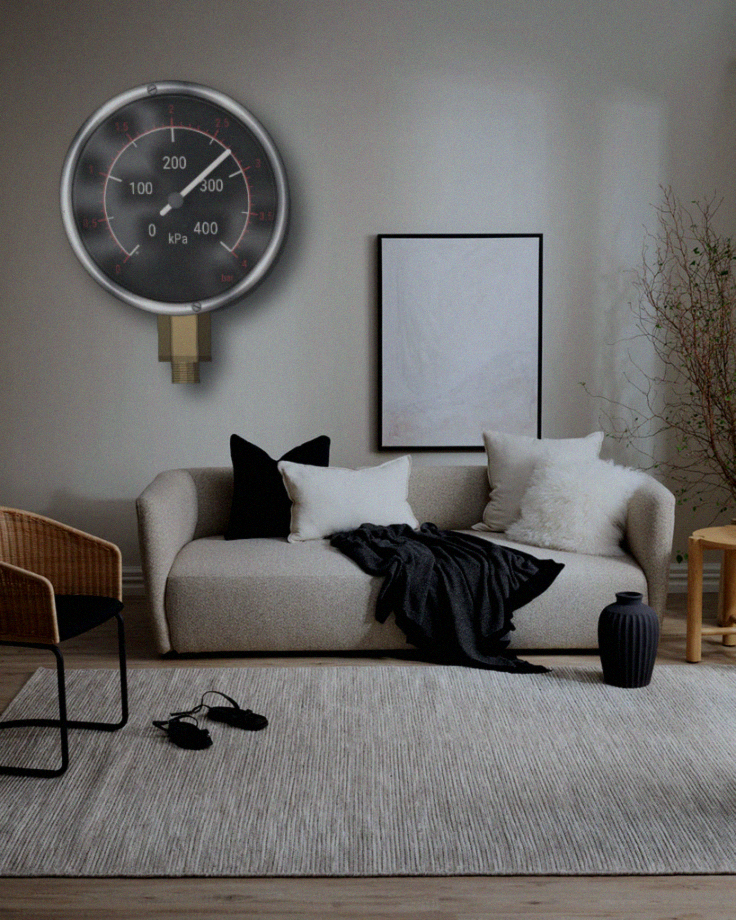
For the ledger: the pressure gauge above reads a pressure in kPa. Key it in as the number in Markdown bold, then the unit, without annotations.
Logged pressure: **275** kPa
